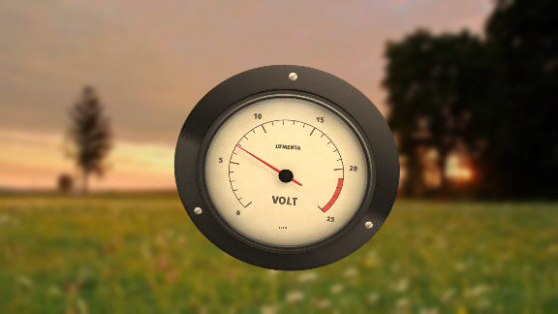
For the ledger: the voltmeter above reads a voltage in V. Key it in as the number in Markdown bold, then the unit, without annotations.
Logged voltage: **7** V
